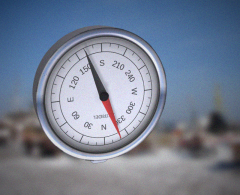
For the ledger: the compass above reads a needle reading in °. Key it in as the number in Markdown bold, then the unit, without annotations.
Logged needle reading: **340** °
